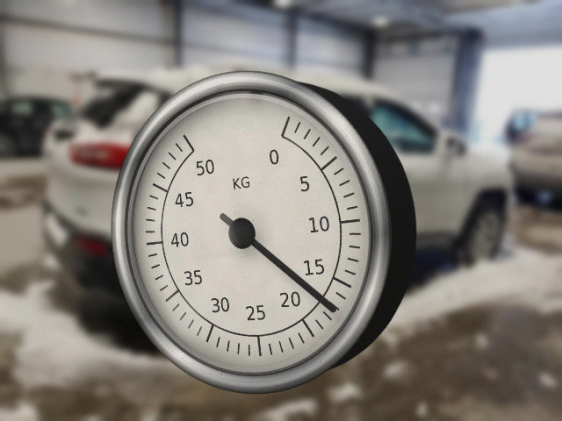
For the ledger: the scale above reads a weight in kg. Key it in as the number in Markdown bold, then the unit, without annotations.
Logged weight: **17** kg
